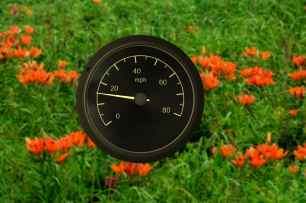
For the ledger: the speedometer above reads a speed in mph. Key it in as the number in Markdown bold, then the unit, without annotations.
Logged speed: **15** mph
